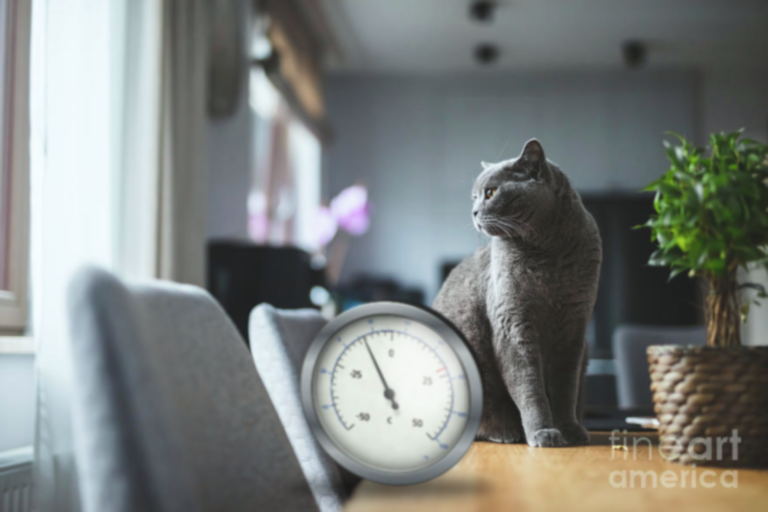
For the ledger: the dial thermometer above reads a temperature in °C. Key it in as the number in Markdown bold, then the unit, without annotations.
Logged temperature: **-10** °C
